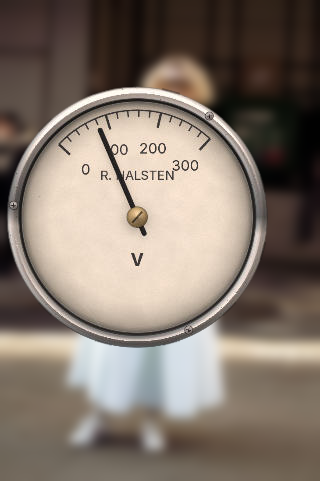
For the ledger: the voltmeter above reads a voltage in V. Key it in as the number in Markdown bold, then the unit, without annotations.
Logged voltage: **80** V
